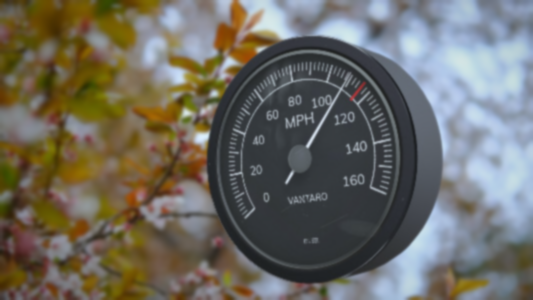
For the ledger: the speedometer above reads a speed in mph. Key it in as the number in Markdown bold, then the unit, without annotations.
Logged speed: **110** mph
